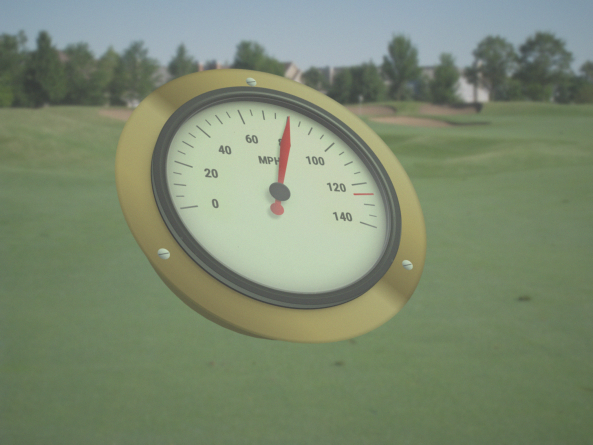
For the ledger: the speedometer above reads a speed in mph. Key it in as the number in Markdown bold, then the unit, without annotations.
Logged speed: **80** mph
